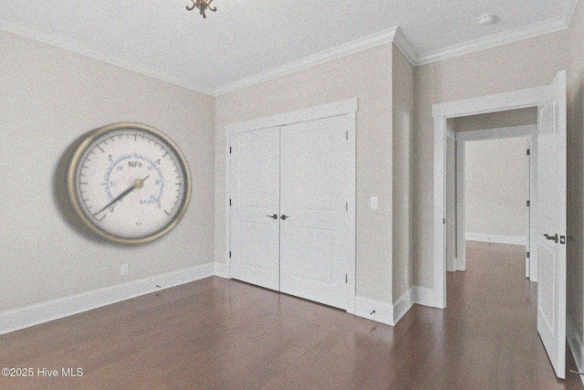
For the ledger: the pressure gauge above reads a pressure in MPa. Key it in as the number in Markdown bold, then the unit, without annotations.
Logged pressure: **0.2** MPa
